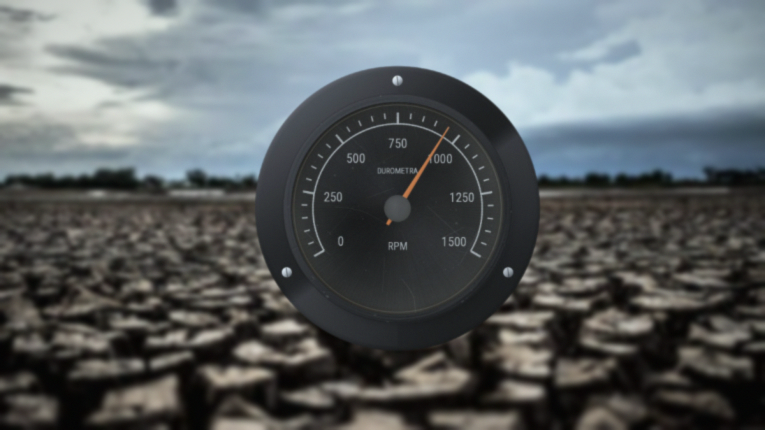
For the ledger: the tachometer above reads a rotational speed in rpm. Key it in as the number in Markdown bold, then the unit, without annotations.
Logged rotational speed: **950** rpm
